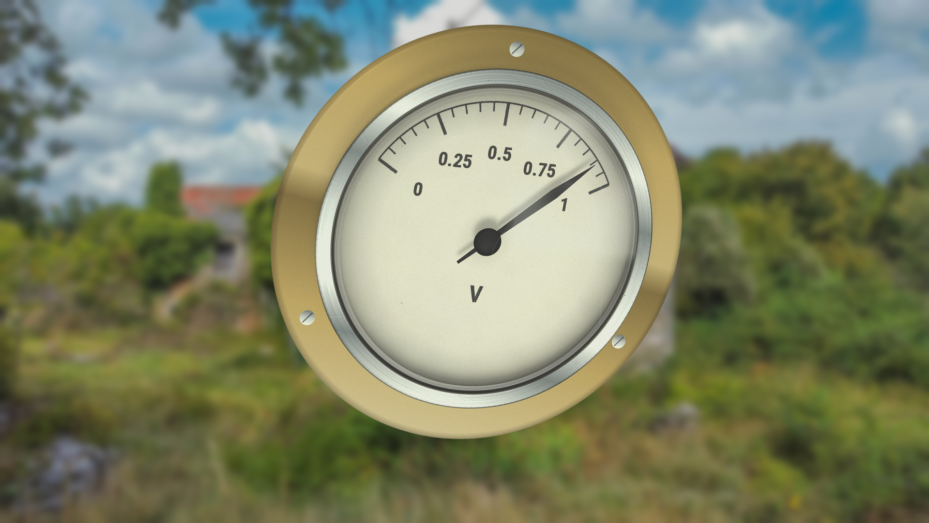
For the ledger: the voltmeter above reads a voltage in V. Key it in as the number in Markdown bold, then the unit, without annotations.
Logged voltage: **0.9** V
